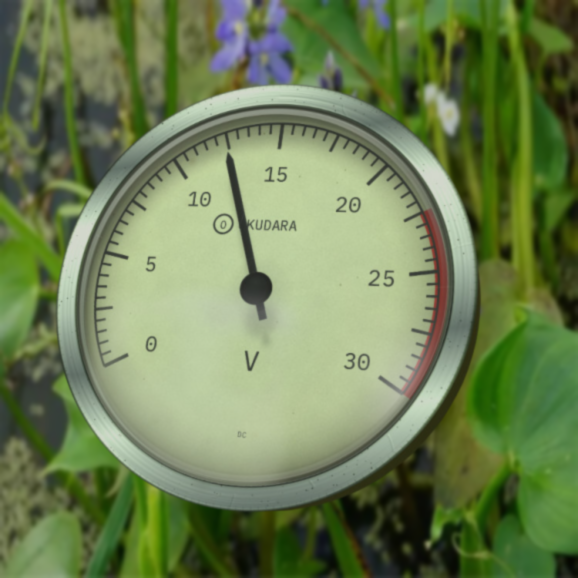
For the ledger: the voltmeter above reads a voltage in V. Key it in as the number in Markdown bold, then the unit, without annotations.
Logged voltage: **12.5** V
